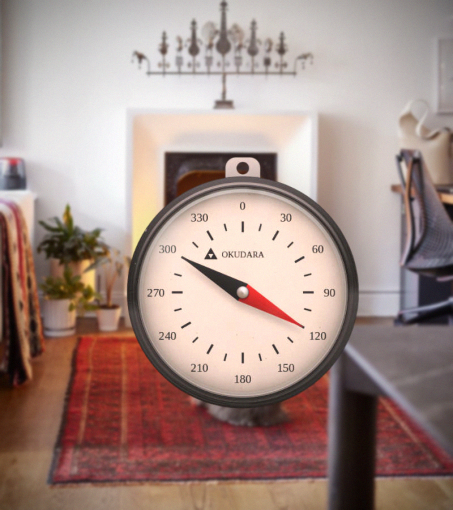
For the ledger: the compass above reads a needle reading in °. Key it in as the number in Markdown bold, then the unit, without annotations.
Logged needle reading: **120** °
